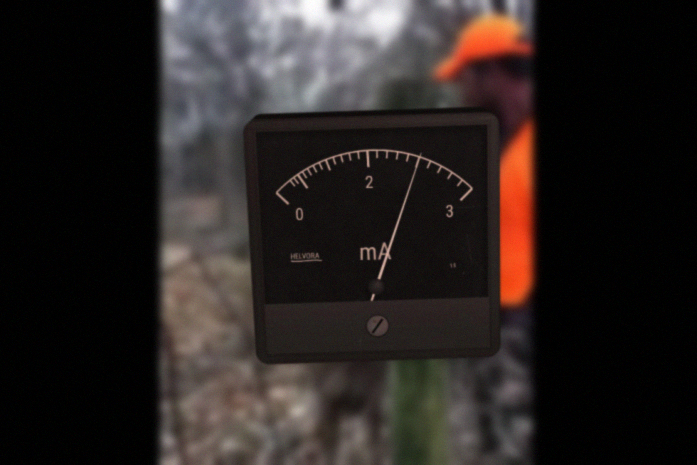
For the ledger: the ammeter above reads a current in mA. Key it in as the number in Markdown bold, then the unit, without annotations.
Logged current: **2.5** mA
